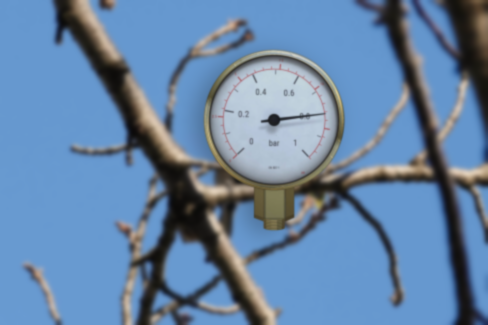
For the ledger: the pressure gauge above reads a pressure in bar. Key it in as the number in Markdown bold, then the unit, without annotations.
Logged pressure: **0.8** bar
